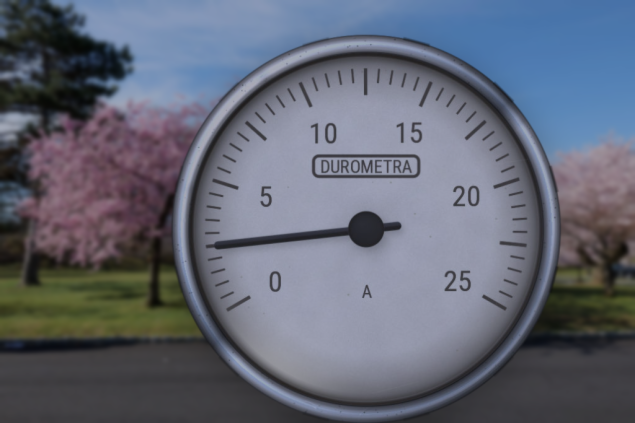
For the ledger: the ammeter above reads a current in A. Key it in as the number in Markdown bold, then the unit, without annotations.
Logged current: **2.5** A
